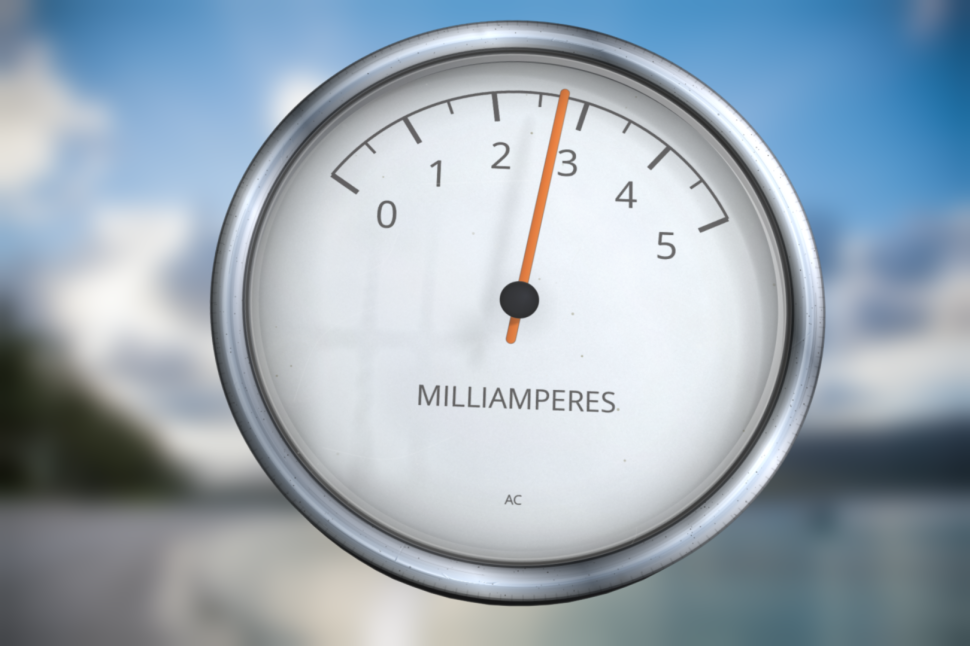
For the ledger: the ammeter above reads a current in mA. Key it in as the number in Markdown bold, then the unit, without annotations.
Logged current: **2.75** mA
